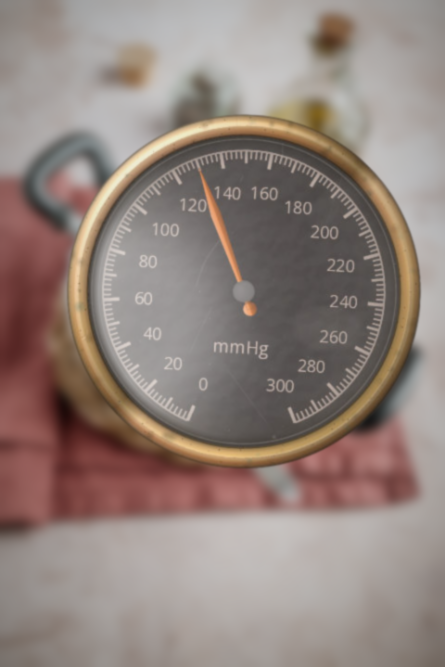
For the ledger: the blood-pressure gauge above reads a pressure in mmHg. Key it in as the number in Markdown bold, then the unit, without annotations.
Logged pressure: **130** mmHg
